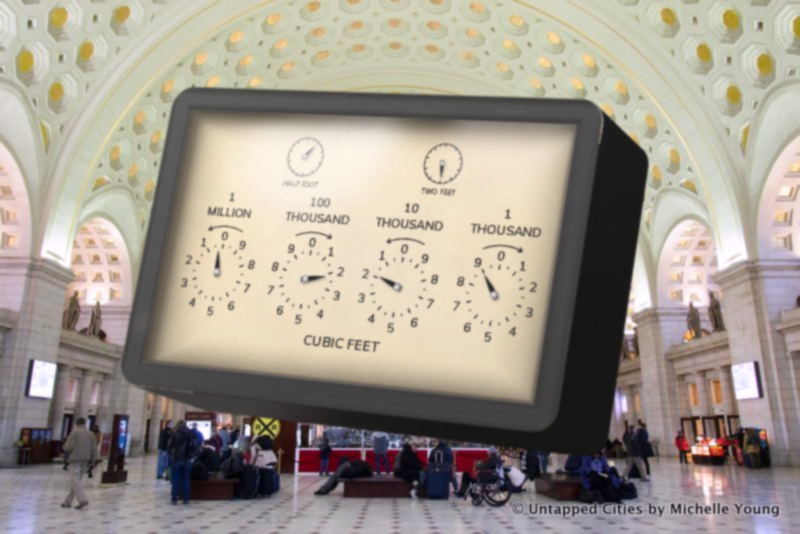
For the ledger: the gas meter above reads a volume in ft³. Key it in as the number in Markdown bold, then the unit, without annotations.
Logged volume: **21900** ft³
